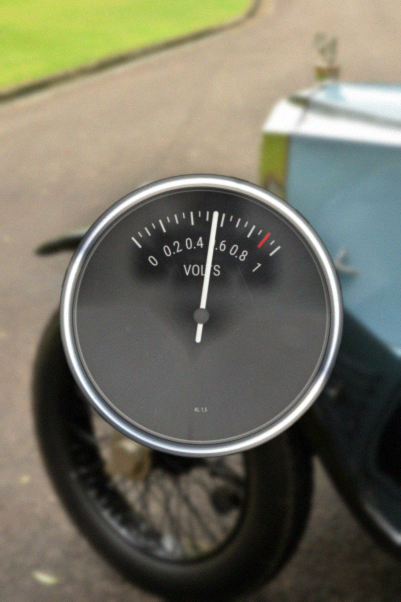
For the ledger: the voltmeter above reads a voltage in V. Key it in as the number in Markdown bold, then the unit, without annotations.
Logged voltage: **0.55** V
